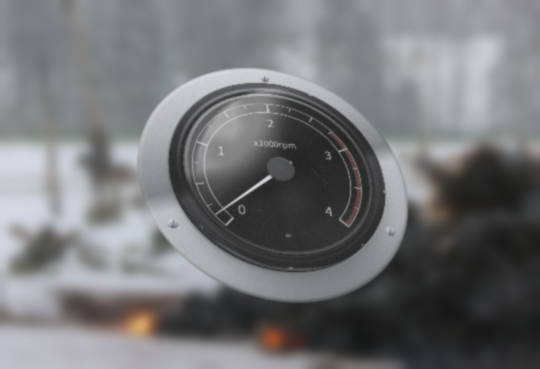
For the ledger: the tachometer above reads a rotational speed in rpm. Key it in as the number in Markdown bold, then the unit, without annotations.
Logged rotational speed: **125** rpm
